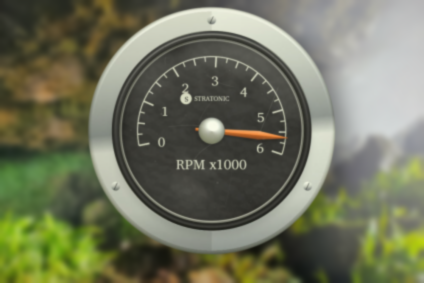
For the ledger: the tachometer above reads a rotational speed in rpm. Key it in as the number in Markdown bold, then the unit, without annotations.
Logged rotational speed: **5625** rpm
